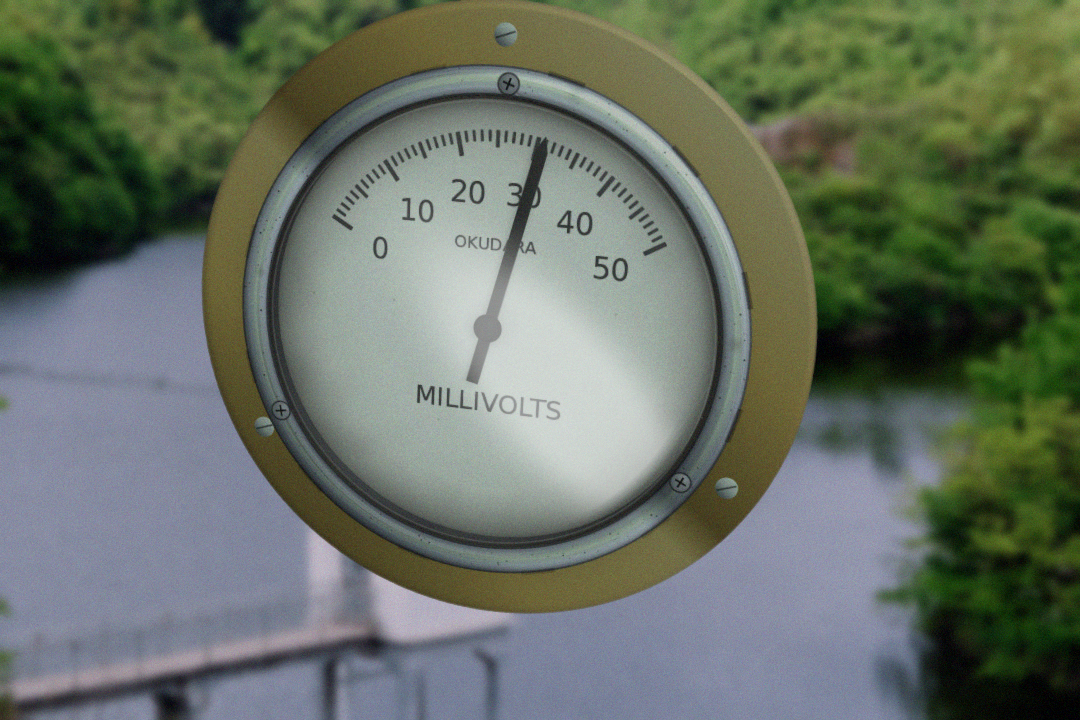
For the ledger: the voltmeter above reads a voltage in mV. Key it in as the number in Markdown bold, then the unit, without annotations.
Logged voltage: **31** mV
